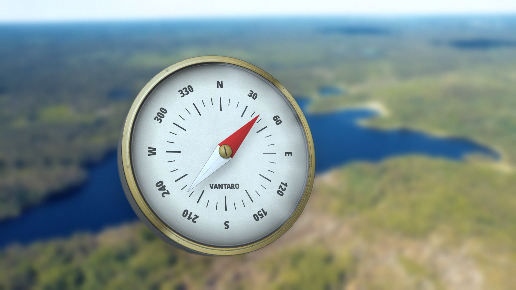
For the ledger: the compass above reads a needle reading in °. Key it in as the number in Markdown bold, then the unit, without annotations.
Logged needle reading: **45** °
